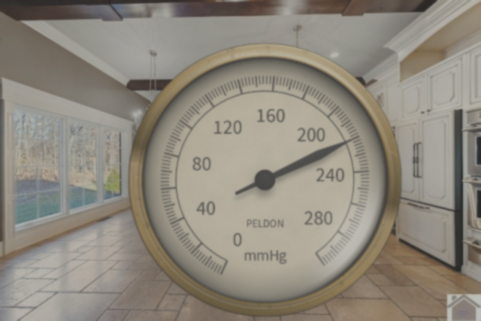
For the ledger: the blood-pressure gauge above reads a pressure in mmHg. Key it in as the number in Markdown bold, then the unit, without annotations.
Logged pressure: **220** mmHg
